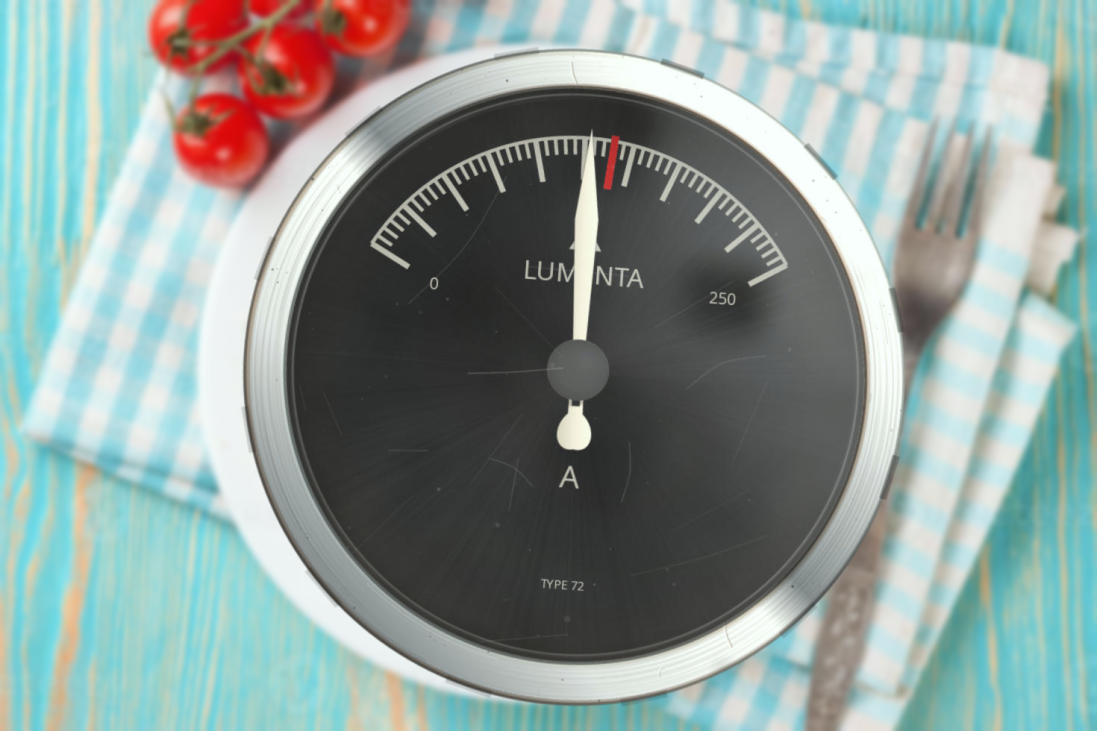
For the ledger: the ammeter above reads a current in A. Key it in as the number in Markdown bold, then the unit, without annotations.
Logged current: **127.5** A
